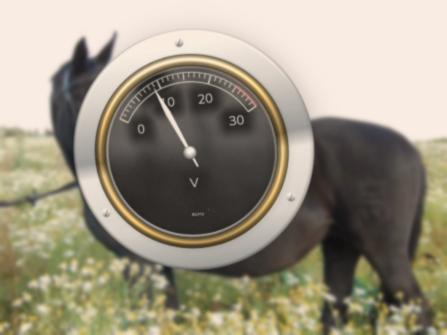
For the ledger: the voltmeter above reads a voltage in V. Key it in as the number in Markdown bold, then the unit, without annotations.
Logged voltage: **9** V
